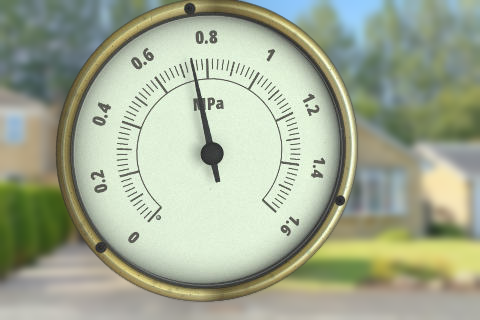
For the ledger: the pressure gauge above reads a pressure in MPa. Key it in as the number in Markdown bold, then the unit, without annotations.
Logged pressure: **0.74** MPa
